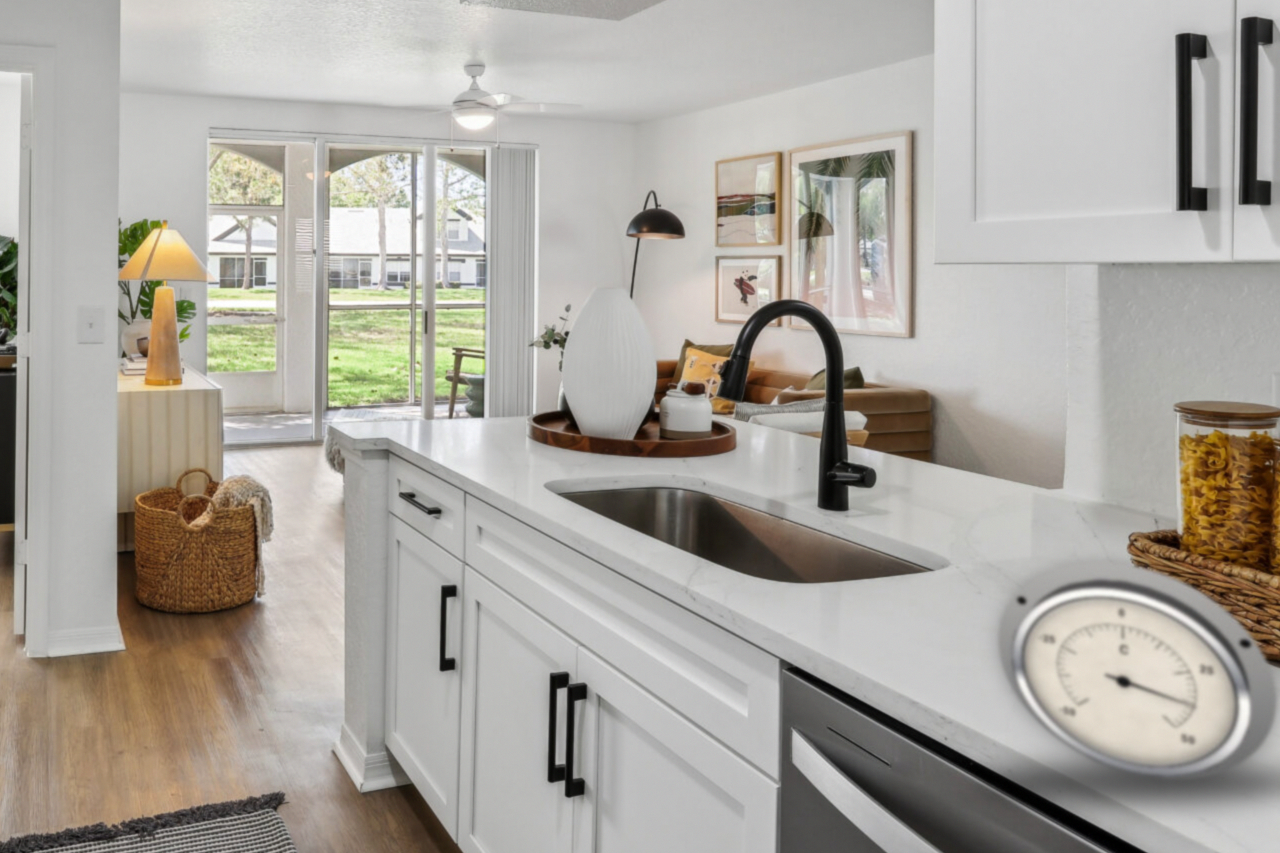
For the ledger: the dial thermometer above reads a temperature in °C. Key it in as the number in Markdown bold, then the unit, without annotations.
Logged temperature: **37.5** °C
